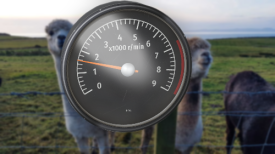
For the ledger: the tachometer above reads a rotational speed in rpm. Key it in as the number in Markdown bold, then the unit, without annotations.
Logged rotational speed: **1600** rpm
